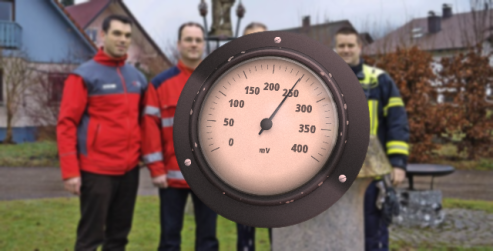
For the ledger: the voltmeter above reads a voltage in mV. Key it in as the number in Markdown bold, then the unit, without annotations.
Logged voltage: **250** mV
